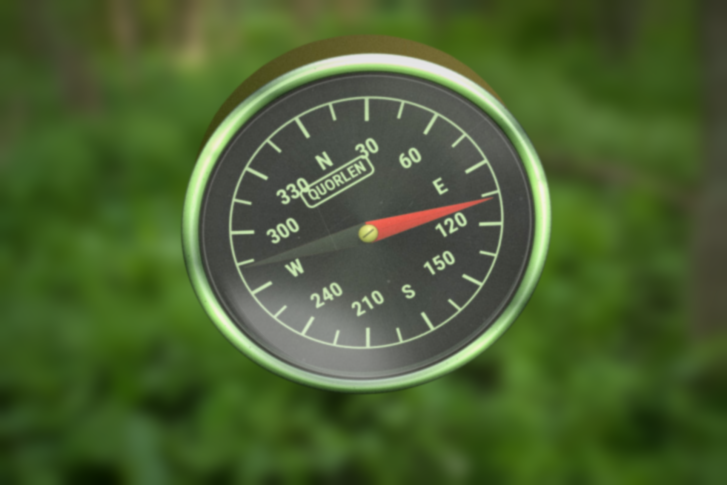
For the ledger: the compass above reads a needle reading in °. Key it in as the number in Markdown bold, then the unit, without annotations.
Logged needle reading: **105** °
